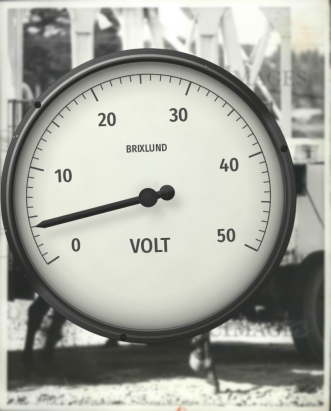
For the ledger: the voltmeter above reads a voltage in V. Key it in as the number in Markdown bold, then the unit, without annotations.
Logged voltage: **4** V
